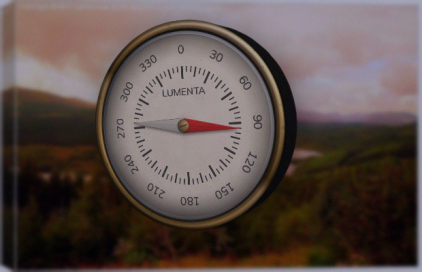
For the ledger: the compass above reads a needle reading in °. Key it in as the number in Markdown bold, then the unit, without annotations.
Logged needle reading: **95** °
